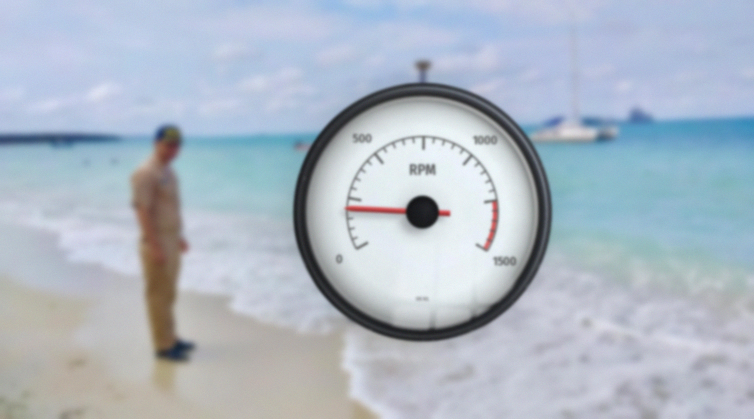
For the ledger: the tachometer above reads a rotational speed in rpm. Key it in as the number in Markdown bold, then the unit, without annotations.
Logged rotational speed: **200** rpm
